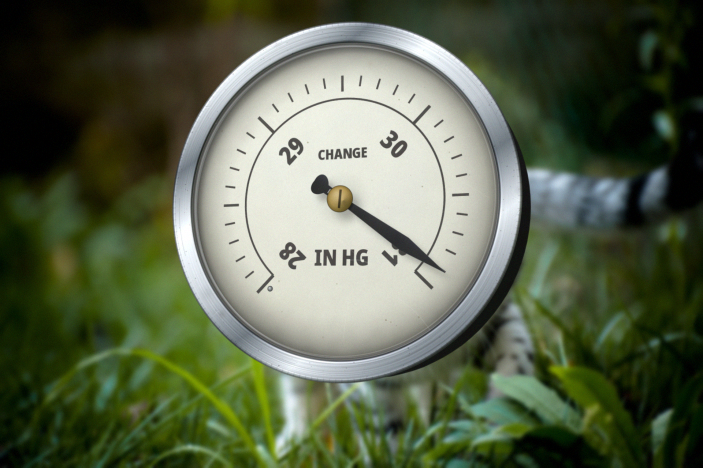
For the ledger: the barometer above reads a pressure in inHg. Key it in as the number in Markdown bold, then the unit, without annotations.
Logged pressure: **30.9** inHg
